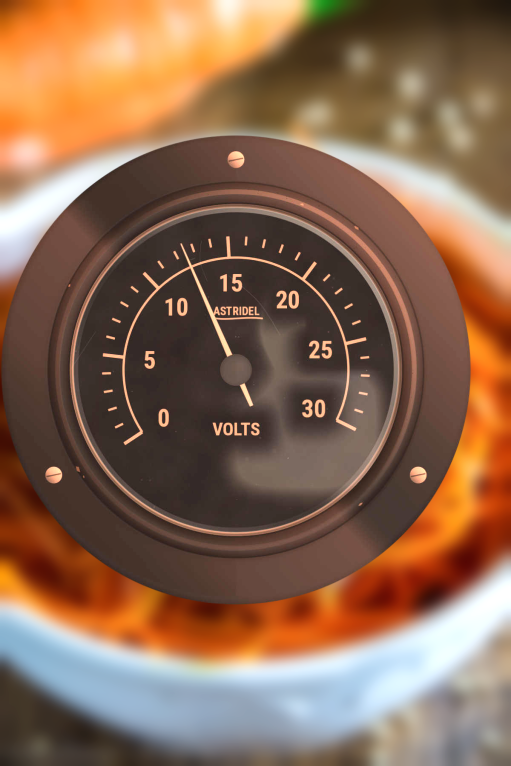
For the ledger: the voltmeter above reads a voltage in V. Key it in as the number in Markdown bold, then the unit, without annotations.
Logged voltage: **12.5** V
